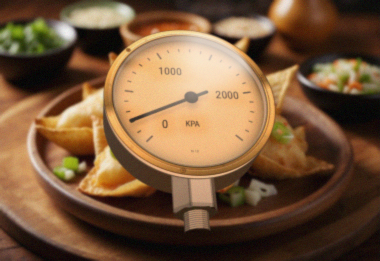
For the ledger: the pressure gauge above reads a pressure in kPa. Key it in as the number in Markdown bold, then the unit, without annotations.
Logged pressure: **200** kPa
